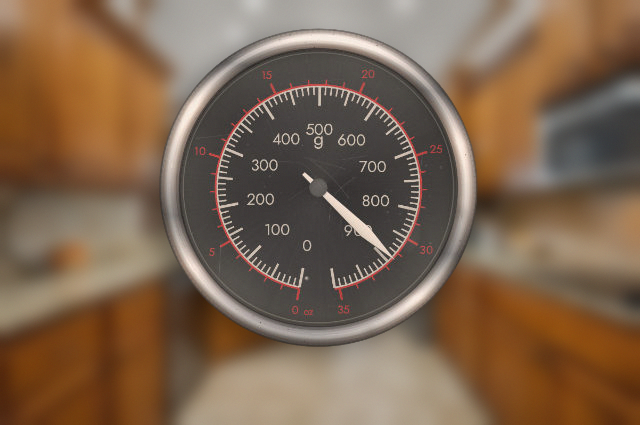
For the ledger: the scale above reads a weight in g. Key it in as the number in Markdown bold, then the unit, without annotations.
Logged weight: **890** g
